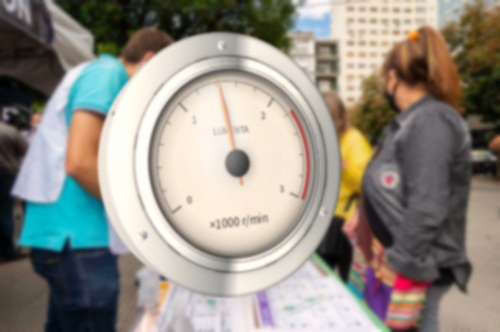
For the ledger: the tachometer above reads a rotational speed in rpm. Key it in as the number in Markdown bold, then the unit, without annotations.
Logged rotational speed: **1400** rpm
